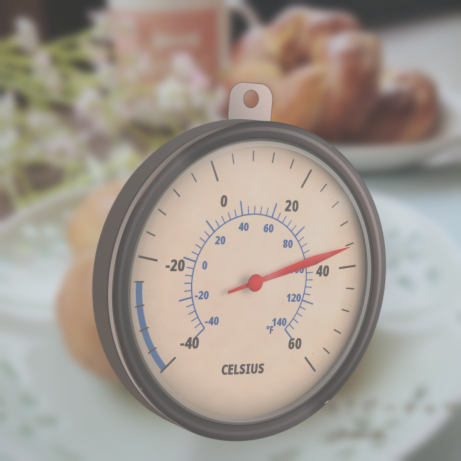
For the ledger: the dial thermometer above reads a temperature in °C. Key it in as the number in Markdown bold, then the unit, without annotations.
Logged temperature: **36** °C
